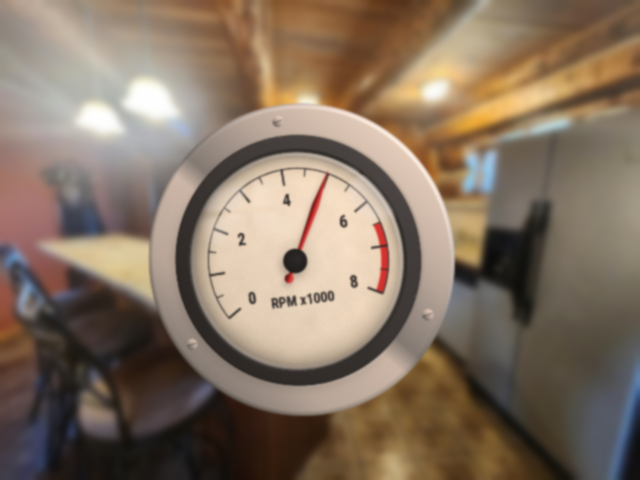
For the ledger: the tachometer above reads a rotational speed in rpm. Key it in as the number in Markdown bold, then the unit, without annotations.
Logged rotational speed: **5000** rpm
